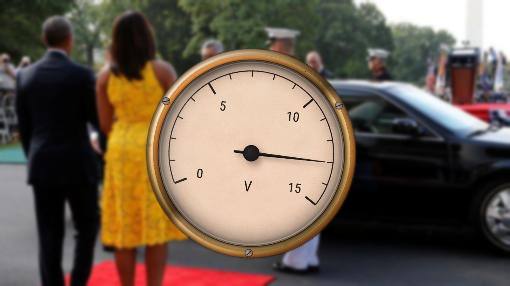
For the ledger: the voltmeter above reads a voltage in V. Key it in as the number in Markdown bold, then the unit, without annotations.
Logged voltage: **13** V
